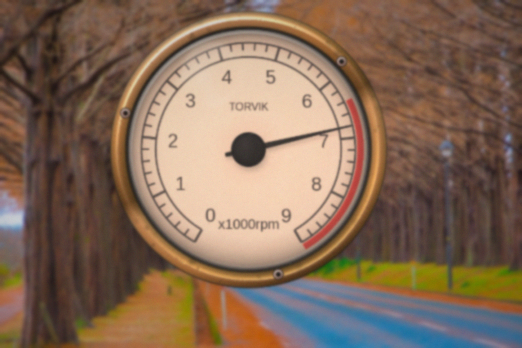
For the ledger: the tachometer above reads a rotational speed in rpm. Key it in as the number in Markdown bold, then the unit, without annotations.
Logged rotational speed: **6800** rpm
